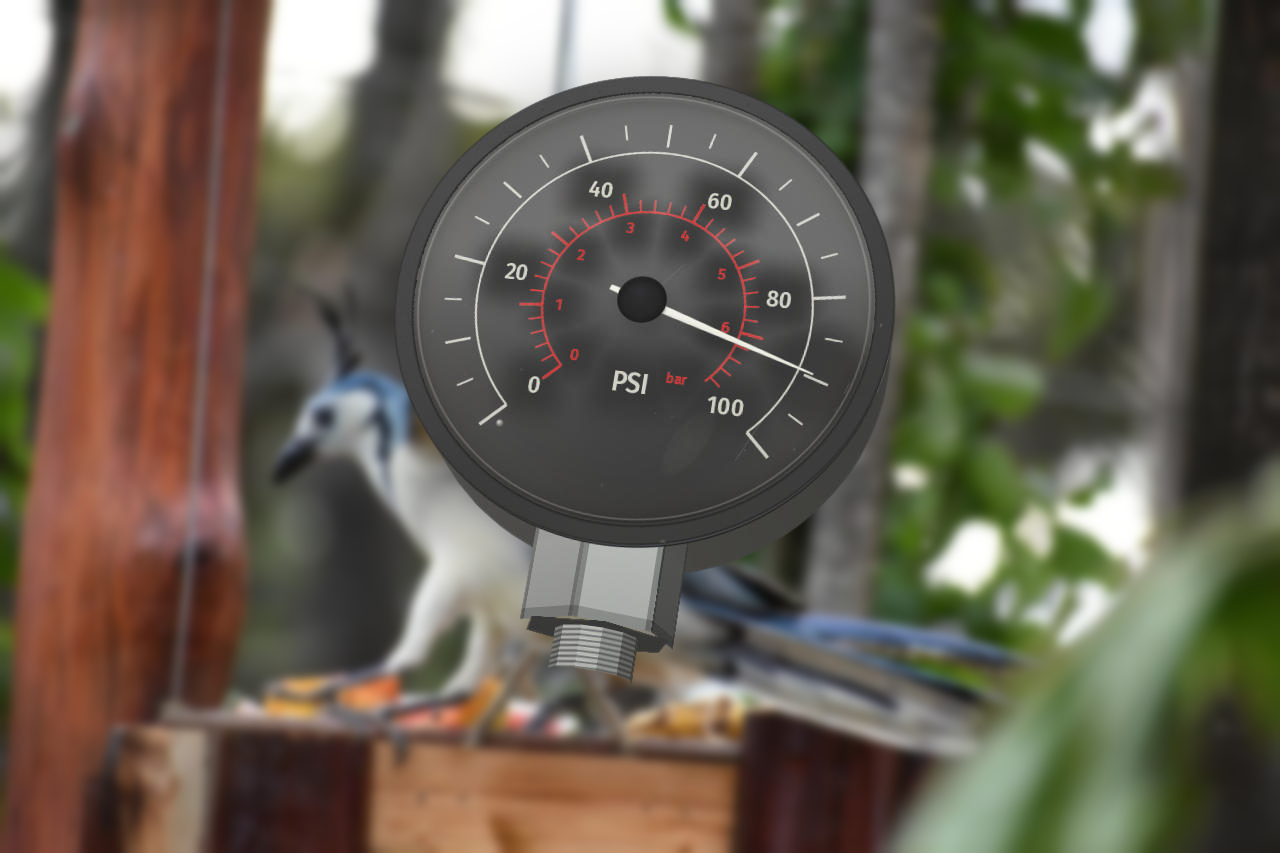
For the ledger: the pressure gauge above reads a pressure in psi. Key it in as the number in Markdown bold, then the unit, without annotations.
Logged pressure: **90** psi
